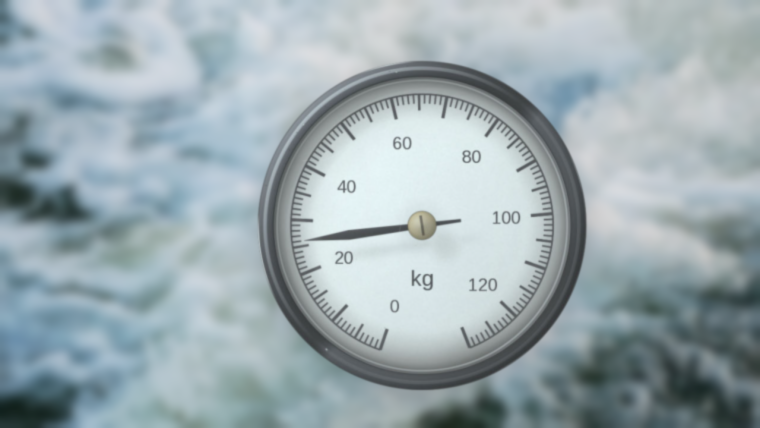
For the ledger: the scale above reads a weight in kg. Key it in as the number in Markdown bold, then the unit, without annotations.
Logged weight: **26** kg
